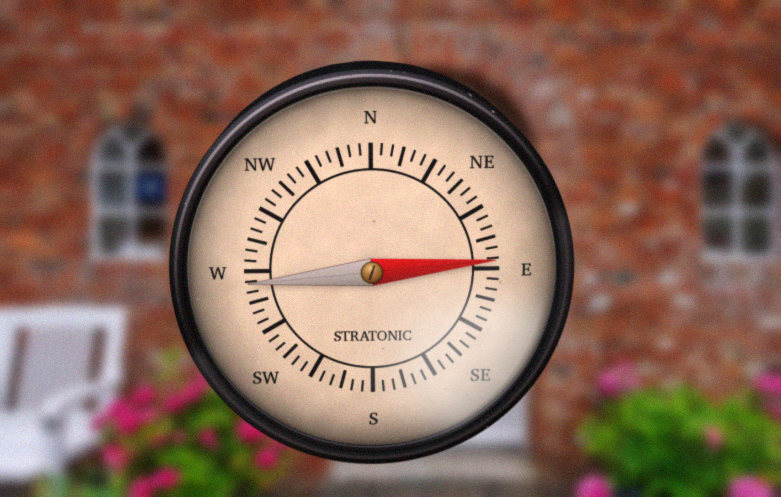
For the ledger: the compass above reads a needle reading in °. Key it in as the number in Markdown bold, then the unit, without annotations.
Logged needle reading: **85** °
